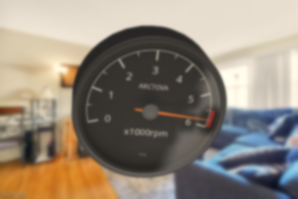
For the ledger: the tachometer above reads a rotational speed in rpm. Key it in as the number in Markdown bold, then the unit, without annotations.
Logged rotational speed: **5750** rpm
